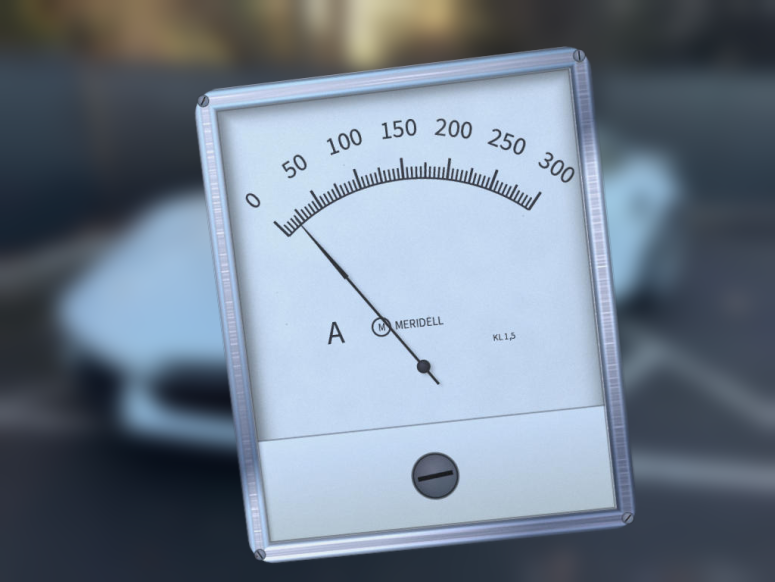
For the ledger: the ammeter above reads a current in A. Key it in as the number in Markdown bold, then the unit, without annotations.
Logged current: **20** A
